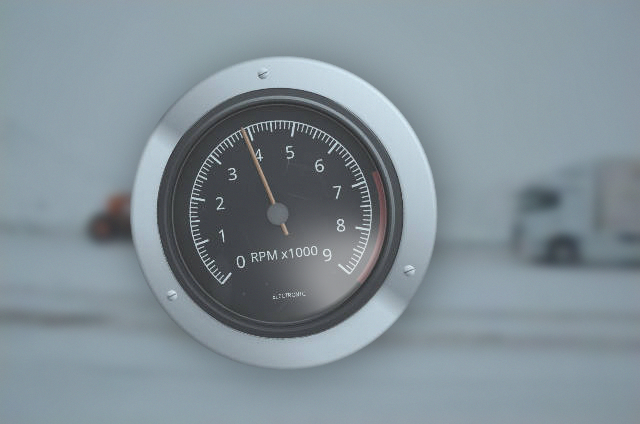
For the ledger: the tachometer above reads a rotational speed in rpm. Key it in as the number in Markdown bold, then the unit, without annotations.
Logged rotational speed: **3900** rpm
